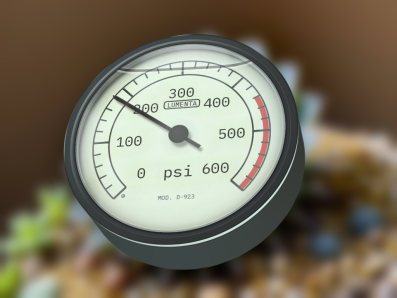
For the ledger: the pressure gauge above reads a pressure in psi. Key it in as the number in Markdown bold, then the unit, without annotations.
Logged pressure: **180** psi
